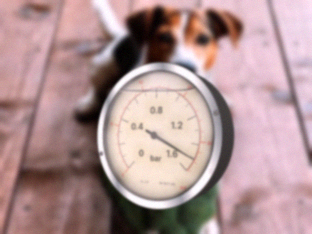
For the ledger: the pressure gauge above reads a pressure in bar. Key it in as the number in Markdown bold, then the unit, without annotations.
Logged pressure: **1.5** bar
